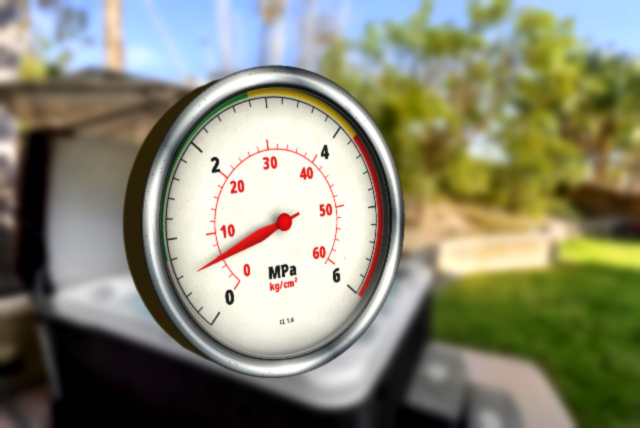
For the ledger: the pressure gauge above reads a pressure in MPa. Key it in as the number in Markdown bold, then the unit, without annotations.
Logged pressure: **0.6** MPa
